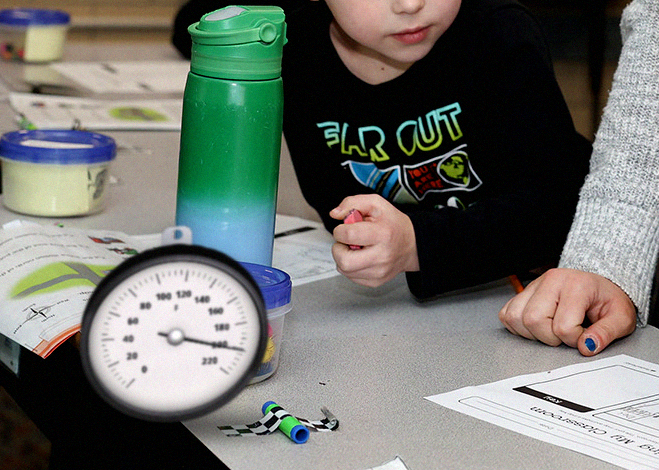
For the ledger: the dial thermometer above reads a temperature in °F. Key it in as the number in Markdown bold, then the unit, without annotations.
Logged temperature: **200** °F
